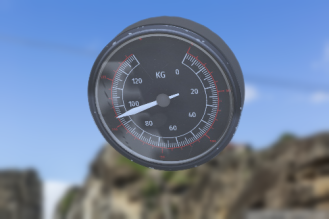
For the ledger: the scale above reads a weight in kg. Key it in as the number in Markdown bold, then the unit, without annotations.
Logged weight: **95** kg
